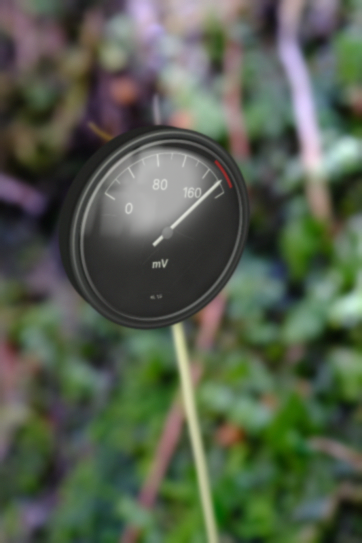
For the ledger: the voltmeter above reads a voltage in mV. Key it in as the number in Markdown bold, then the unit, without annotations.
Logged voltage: **180** mV
